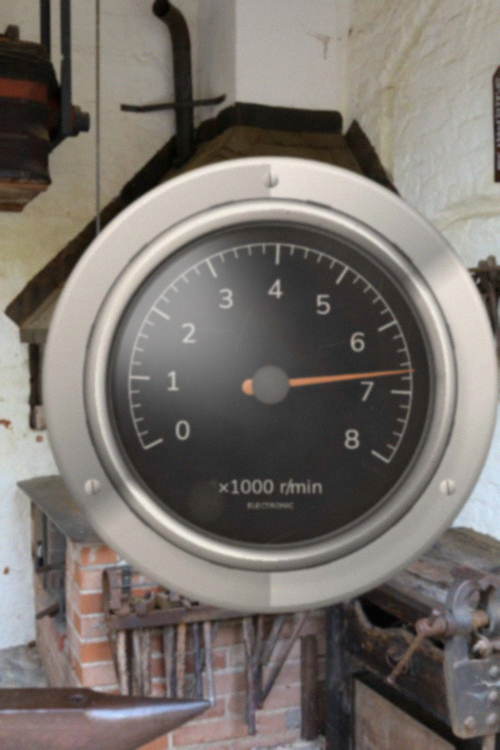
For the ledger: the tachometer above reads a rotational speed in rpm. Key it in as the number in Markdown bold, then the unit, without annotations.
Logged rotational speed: **6700** rpm
